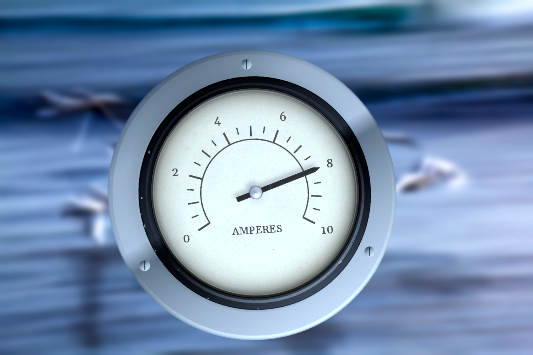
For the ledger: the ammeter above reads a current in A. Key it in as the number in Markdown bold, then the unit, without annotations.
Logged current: **8** A
